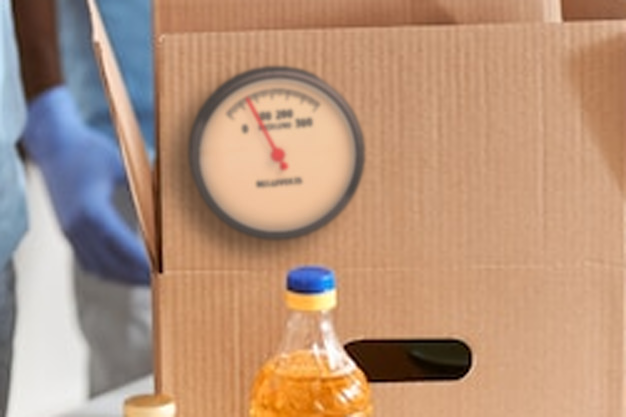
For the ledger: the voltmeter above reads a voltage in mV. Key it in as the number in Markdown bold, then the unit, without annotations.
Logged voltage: **75** mV
